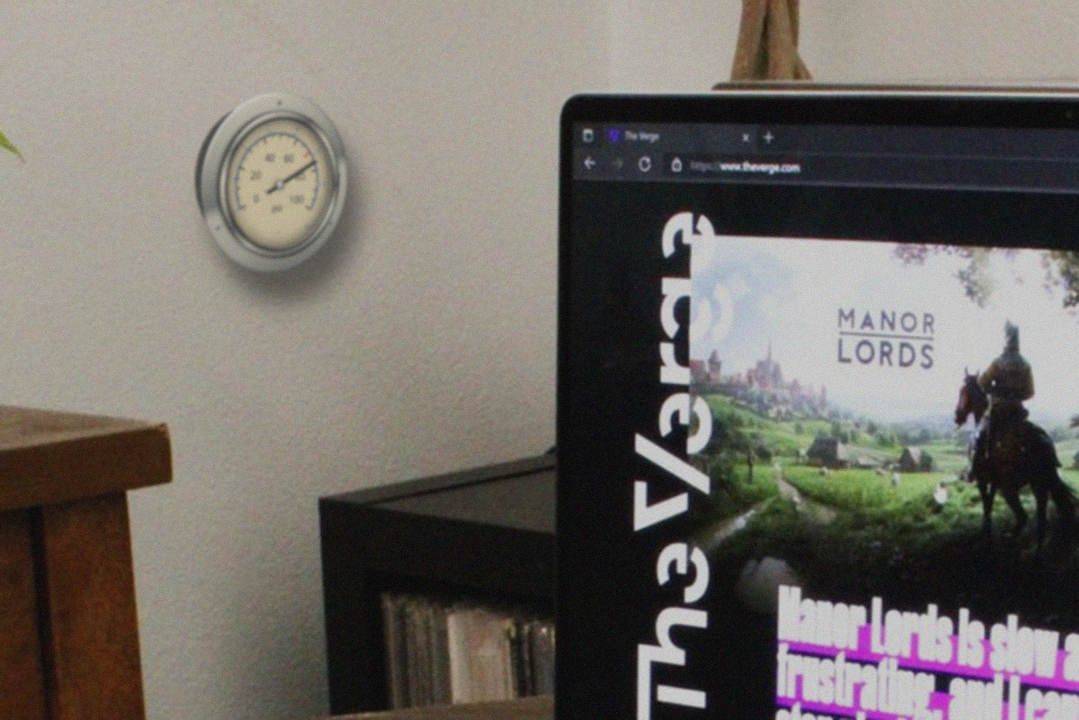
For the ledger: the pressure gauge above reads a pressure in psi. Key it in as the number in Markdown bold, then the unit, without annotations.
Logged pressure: **75** psi
